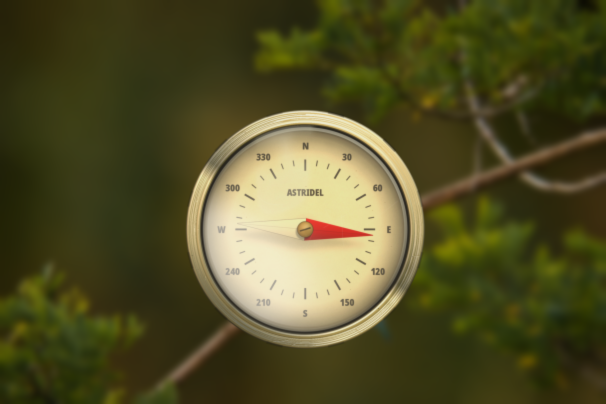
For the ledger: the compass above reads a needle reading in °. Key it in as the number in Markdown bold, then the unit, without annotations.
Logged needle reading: **95** °
